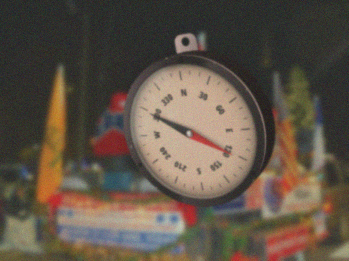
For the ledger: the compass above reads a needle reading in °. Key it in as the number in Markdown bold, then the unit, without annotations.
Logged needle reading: **120** °
